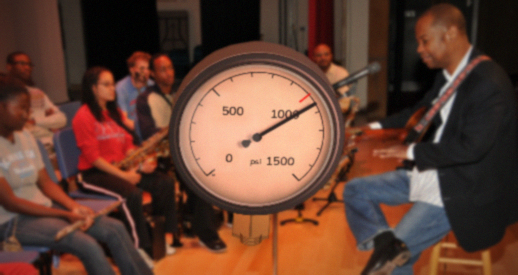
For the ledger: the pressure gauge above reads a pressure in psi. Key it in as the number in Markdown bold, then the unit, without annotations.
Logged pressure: **1050** psi
